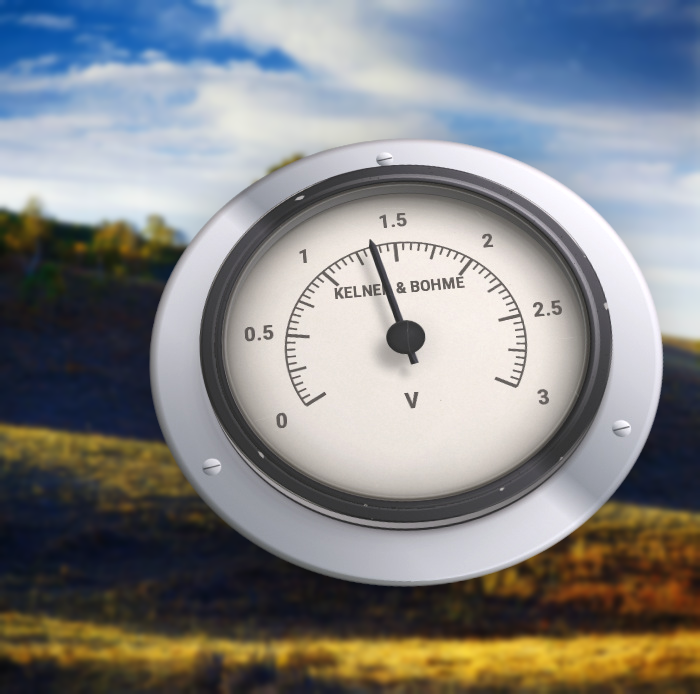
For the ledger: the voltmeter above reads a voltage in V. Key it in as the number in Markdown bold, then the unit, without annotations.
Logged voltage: **1.35** V
